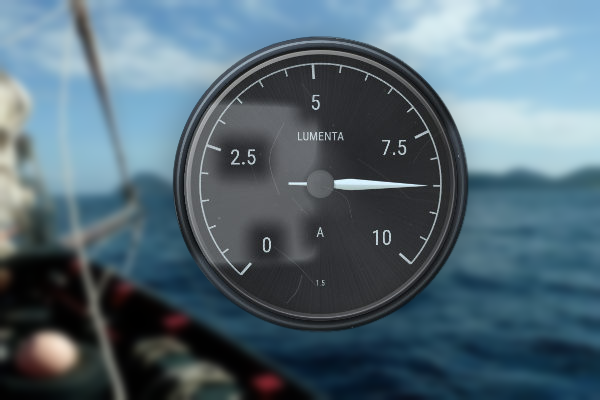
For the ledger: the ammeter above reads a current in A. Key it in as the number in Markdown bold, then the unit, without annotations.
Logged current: **8.5** A
